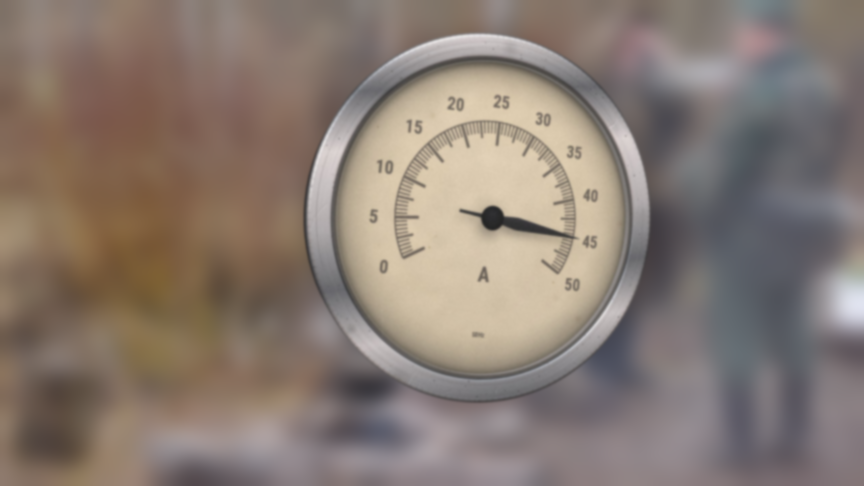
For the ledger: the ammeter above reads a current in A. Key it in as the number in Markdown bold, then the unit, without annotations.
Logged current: **45** A
